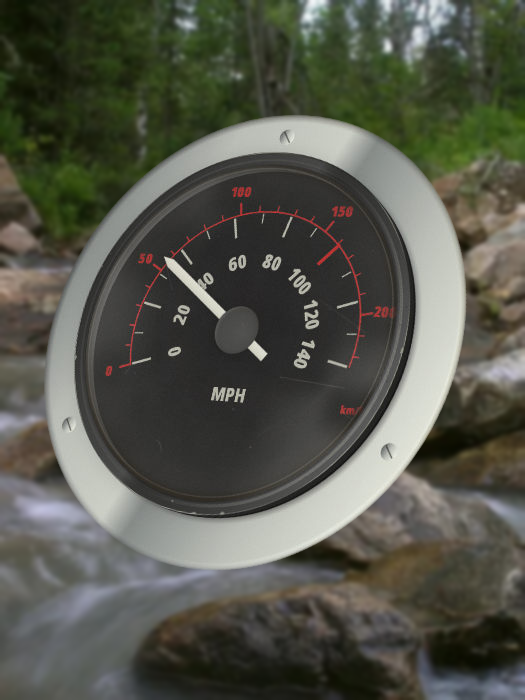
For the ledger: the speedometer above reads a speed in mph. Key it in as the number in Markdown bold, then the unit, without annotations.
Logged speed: **35** mph
